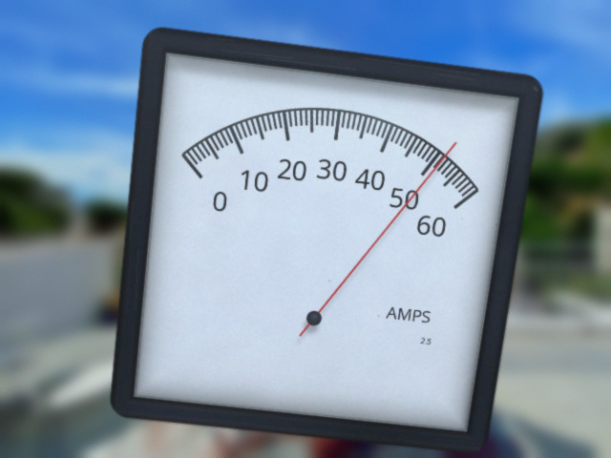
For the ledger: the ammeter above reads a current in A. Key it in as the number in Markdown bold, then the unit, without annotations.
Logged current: **51** A
